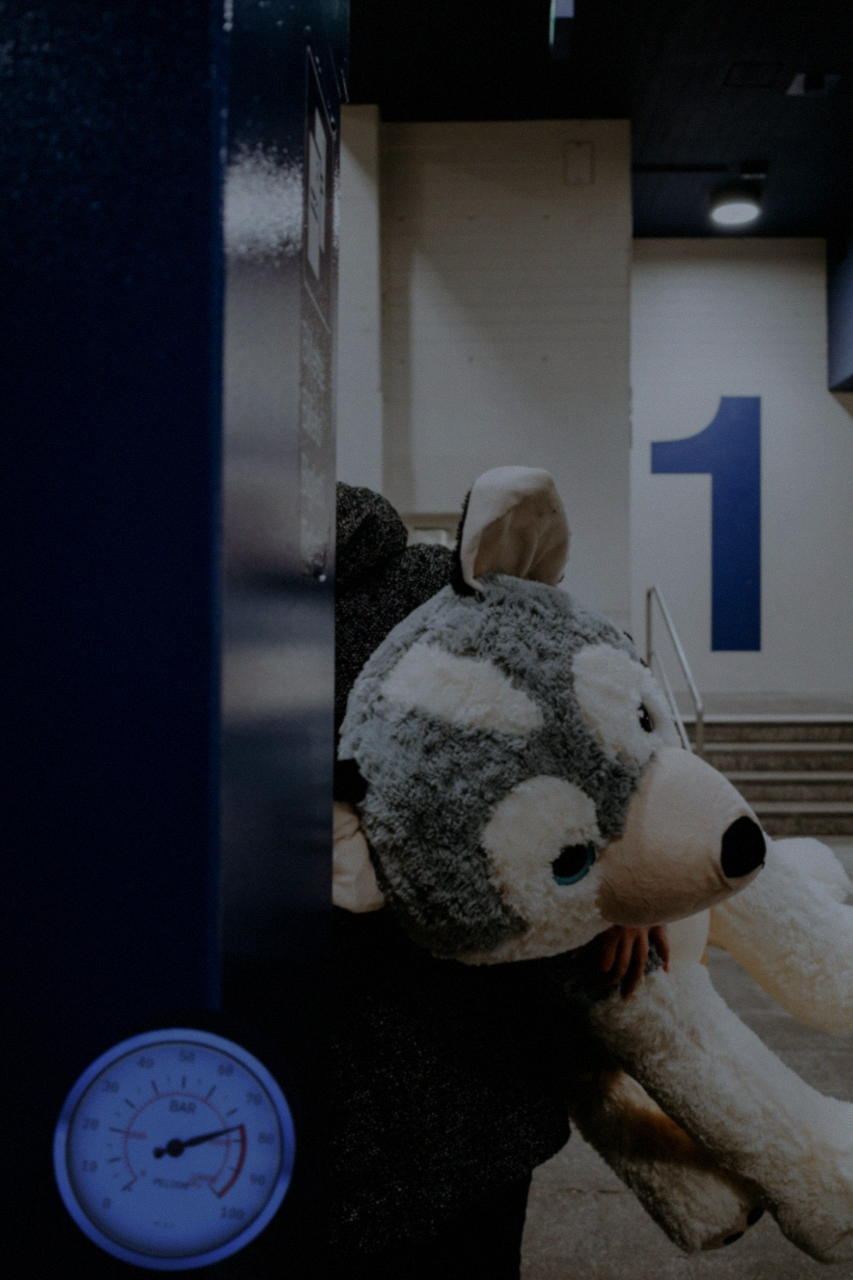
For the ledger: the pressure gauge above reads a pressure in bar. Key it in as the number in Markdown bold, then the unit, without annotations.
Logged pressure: **75** bar
